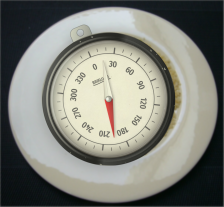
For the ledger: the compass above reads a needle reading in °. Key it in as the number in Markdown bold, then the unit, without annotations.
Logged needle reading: **195** °
